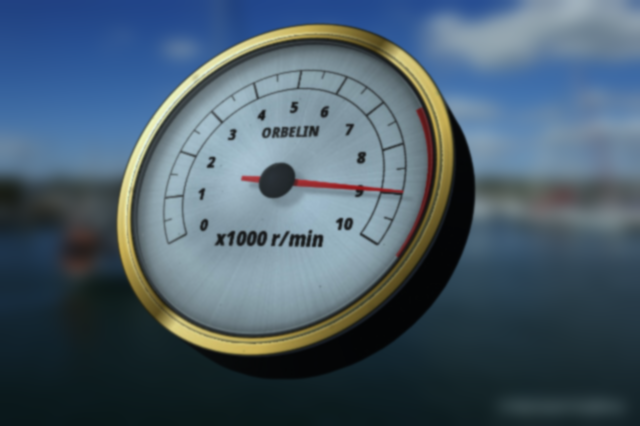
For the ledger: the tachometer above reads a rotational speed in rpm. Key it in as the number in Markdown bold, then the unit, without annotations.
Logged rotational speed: **9000** rpm
